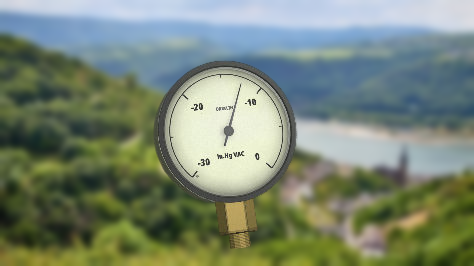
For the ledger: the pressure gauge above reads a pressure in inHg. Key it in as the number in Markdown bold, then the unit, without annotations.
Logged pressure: **-12.5** inHg
